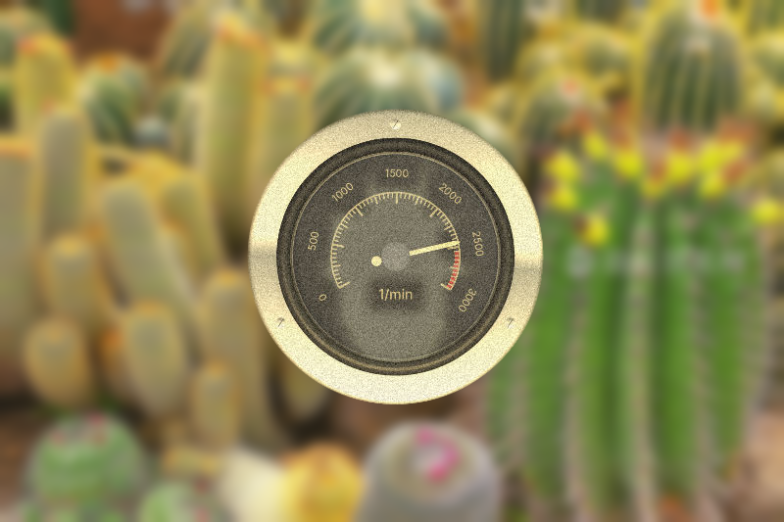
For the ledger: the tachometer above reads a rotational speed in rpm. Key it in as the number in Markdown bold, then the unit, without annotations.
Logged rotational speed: **2450** rpm
